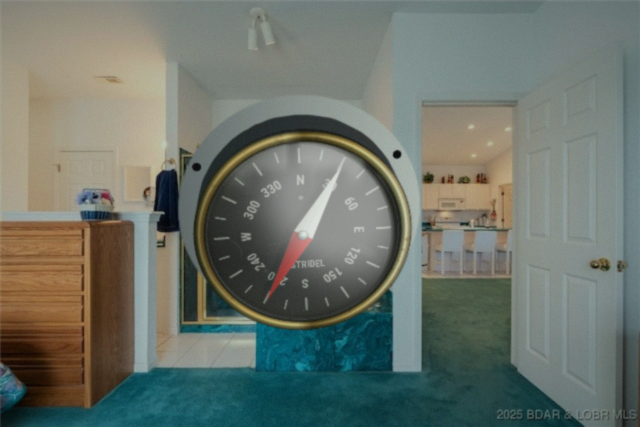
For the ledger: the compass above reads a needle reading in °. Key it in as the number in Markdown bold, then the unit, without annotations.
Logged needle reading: **210** °
